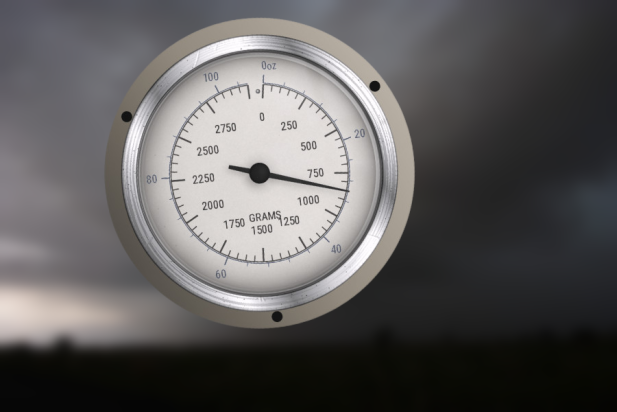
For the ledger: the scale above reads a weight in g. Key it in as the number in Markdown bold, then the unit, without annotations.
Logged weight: **850** g
